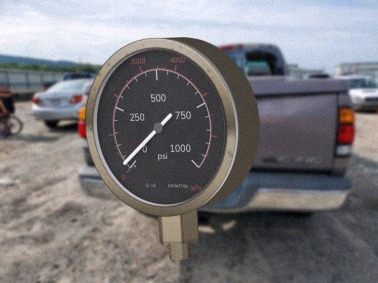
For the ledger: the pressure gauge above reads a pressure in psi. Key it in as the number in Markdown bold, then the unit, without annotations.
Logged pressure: **25** psi
